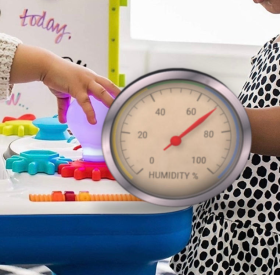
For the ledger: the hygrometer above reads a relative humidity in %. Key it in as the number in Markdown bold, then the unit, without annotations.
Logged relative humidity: **68** %
